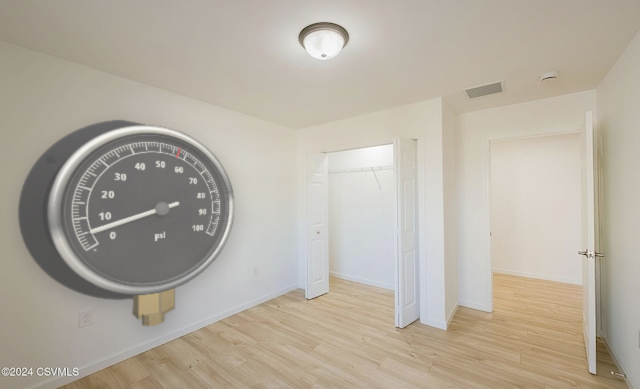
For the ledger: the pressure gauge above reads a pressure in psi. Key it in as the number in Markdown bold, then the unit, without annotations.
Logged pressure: **5** psi
